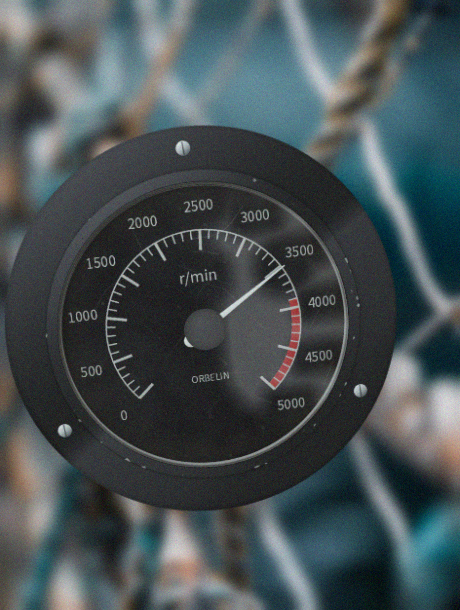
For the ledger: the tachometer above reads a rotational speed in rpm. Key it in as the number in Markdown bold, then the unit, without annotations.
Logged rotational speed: **3500** rpm
